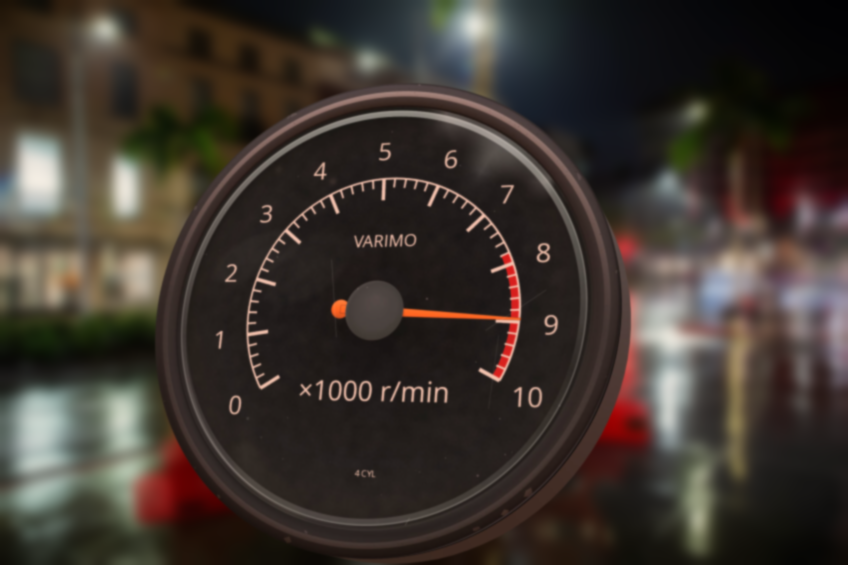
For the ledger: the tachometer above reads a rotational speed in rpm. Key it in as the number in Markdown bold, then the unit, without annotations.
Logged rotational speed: **9000** rpm
